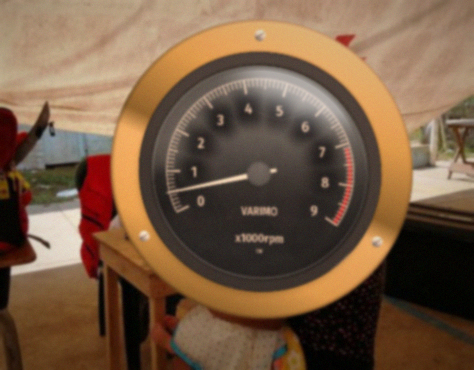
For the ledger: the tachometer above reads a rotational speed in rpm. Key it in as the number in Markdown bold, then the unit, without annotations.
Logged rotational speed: **500** rpm
